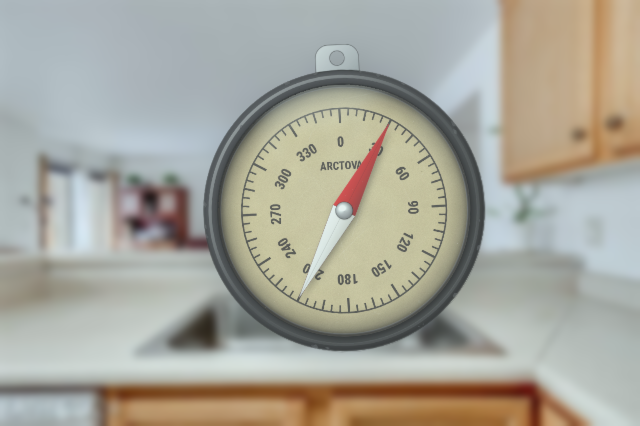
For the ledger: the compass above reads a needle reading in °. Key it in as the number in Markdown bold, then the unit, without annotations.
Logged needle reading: **30** °
